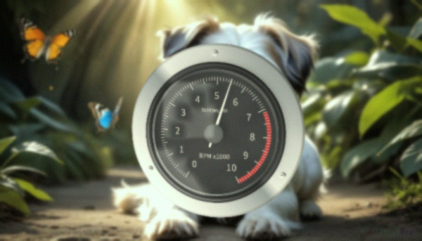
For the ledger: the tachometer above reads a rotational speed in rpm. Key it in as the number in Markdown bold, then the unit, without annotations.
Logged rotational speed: **5500** rpm
